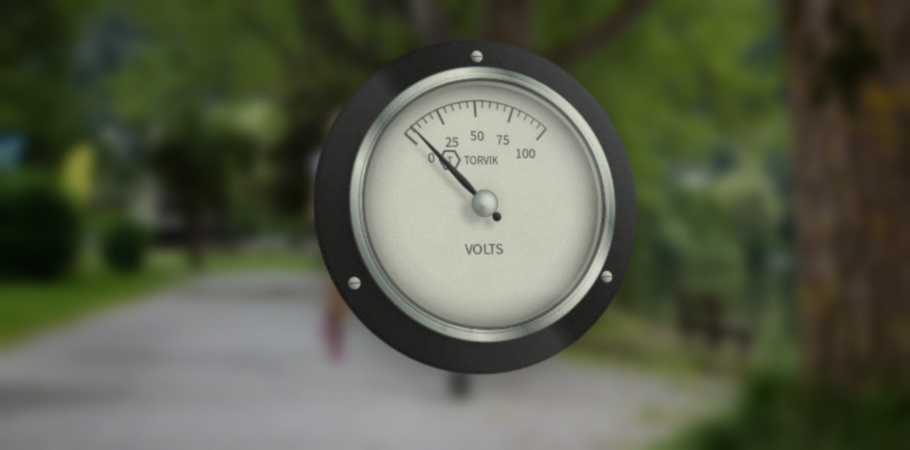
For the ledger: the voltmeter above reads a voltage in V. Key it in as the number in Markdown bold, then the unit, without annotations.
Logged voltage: **5** V
